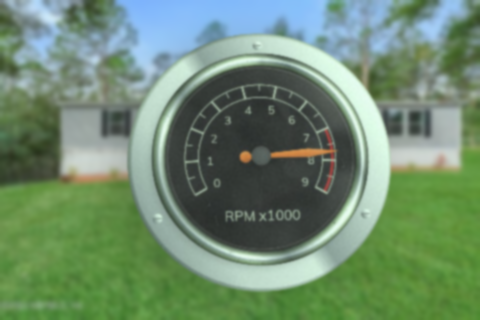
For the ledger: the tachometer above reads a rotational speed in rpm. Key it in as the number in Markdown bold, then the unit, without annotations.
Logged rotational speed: **7750** rpm
